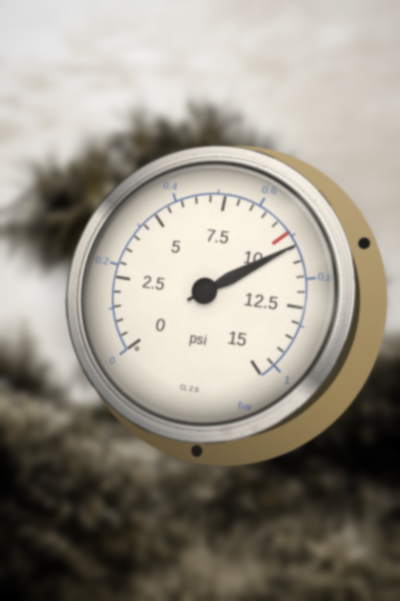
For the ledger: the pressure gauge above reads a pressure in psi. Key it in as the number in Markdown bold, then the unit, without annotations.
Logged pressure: **10.5** psi
